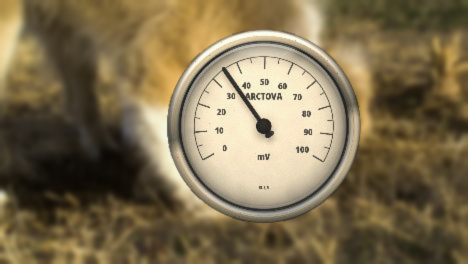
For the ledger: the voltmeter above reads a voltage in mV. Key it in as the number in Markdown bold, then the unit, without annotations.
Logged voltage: **35** mV
